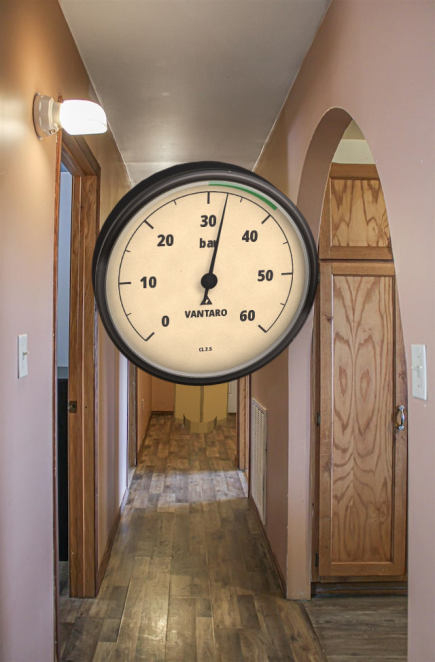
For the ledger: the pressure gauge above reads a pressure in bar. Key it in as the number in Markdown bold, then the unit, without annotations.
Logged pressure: **32.5** bar
